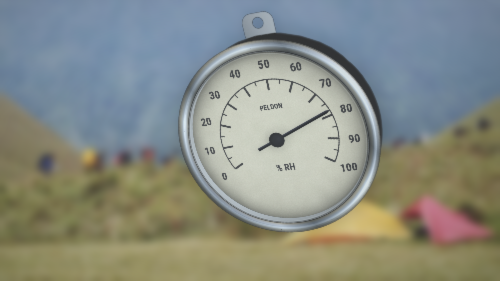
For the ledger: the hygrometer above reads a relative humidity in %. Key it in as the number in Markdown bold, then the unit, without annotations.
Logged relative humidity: **77.5** %
